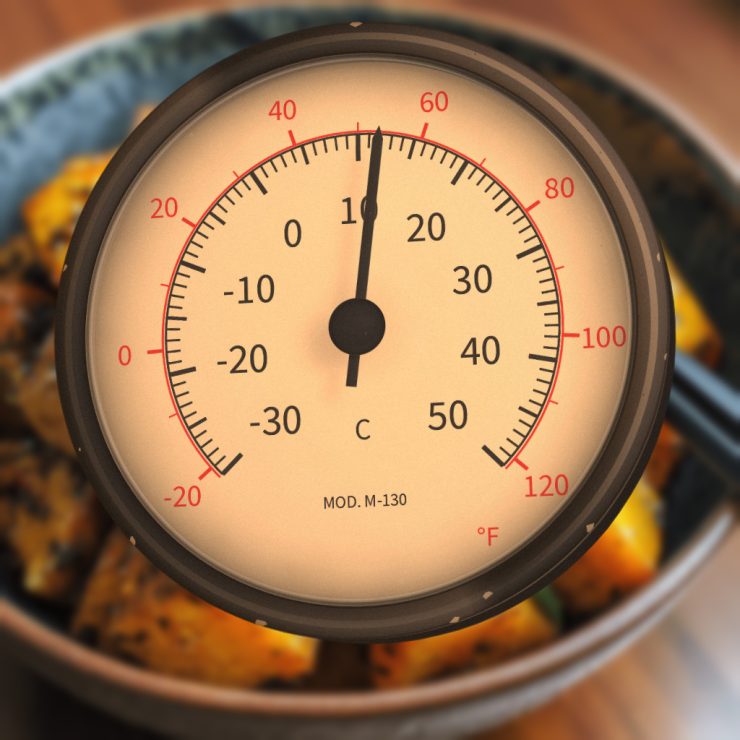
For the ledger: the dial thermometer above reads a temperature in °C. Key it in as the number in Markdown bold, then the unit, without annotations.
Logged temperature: **12** °C
